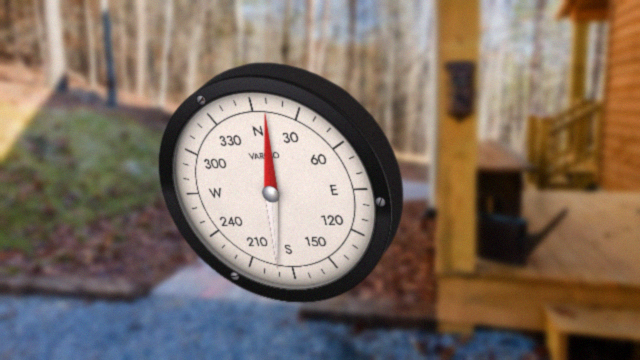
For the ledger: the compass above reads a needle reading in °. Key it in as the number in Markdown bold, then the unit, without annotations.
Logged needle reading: **10** °
